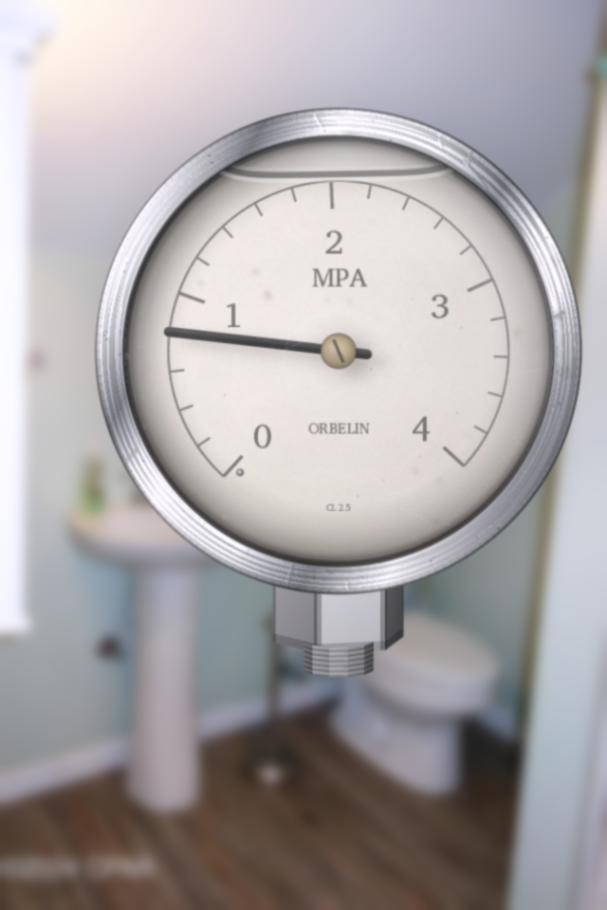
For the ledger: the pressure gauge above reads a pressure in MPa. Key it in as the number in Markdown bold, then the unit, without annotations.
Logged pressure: **0.8** MPa
